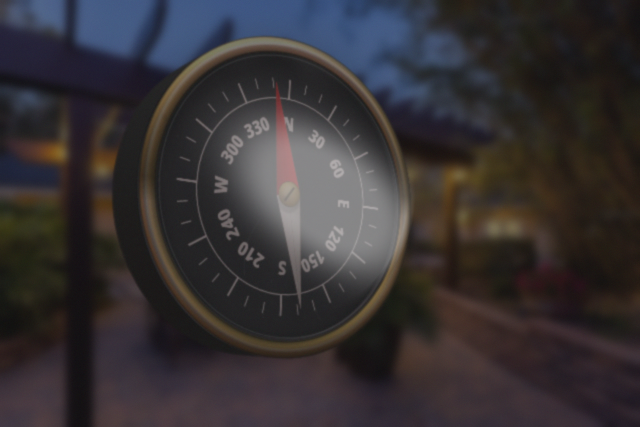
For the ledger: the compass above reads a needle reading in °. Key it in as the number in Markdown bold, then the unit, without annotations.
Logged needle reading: **350** °
